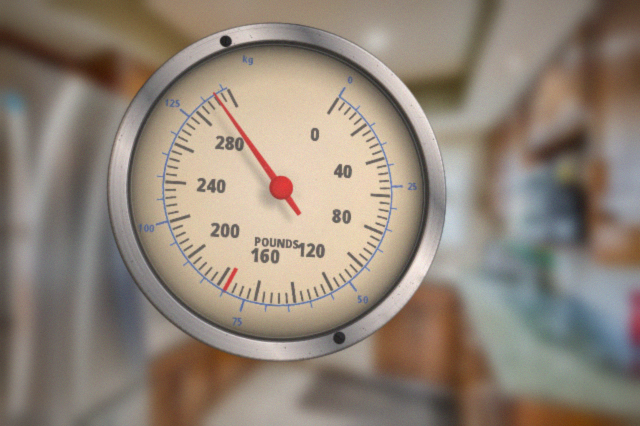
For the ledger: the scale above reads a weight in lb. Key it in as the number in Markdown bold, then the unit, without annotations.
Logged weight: **292** lb
